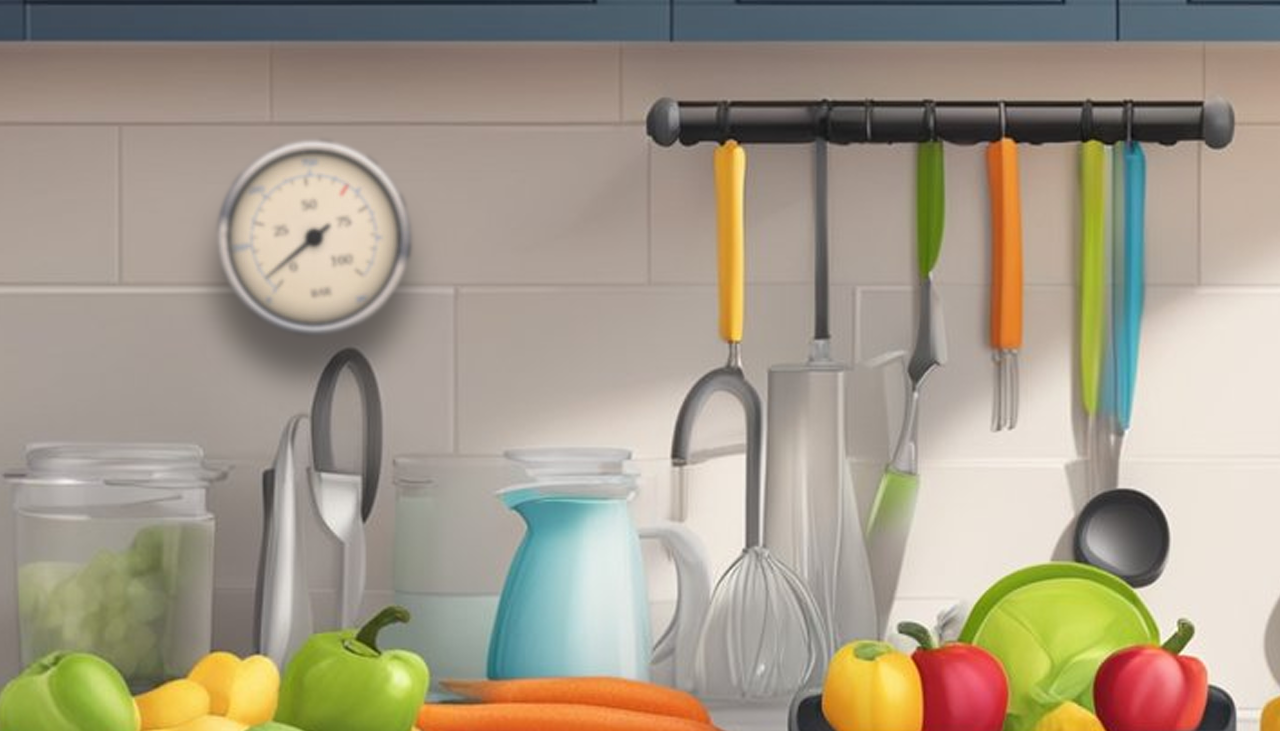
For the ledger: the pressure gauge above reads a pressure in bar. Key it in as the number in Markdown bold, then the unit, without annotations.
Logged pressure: **5** bar
